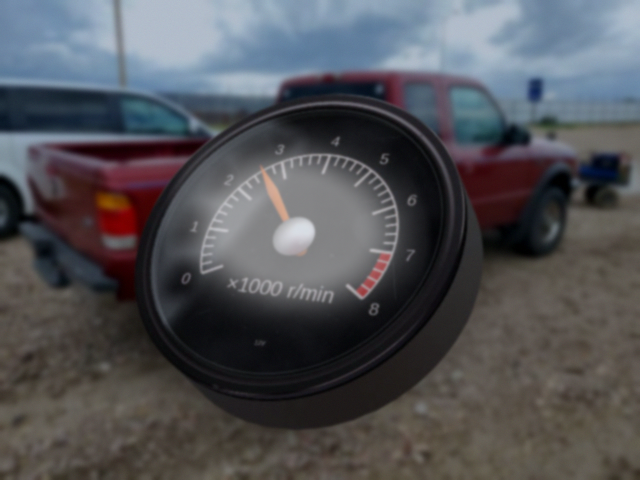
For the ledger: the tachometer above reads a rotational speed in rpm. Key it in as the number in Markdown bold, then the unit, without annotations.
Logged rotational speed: **2600** rpm
